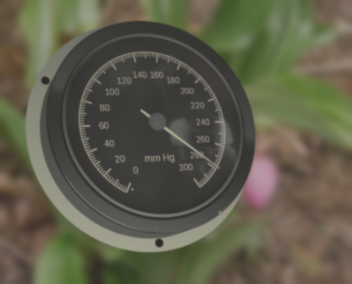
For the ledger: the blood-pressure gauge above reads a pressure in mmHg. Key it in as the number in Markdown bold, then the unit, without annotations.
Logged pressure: **280** mmHg
